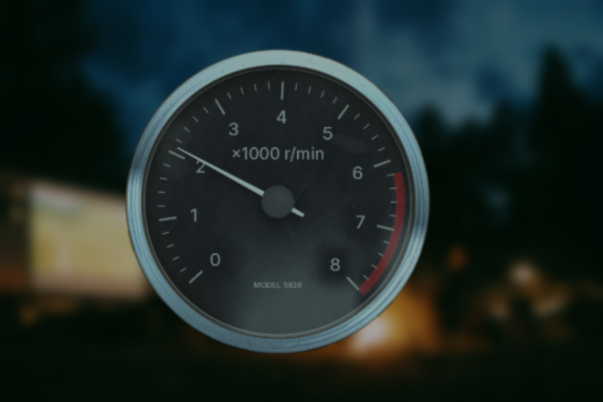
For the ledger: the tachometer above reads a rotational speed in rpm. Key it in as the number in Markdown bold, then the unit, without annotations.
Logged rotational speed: **2100** rpm
